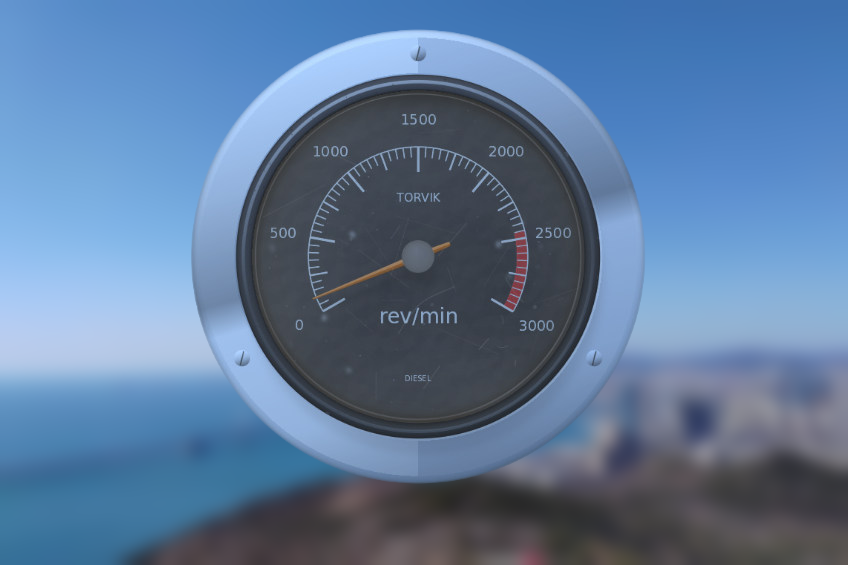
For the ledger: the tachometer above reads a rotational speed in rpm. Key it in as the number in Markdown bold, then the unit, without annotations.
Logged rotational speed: **100** rpm
